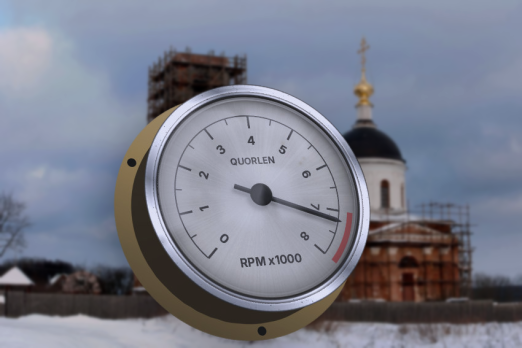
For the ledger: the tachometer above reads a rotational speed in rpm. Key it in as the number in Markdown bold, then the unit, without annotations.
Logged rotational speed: **7250** rpm
